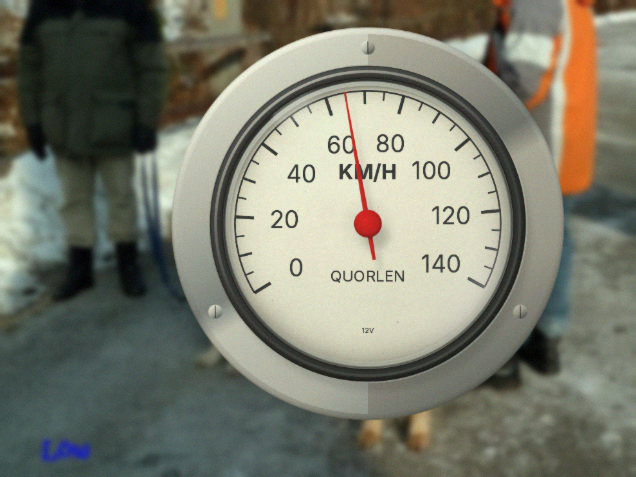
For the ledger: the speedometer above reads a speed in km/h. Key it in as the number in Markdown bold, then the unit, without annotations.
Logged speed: **65** km/h
